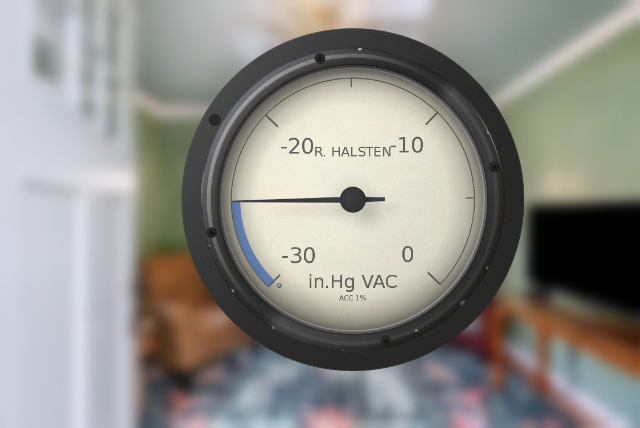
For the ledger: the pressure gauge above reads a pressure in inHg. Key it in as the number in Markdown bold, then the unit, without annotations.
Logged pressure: **-25** inHg
